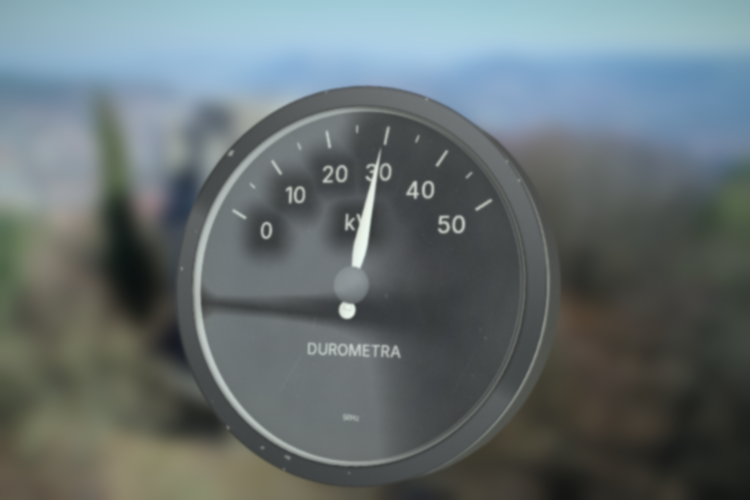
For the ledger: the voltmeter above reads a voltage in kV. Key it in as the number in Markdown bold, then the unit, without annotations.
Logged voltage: **30** kV
